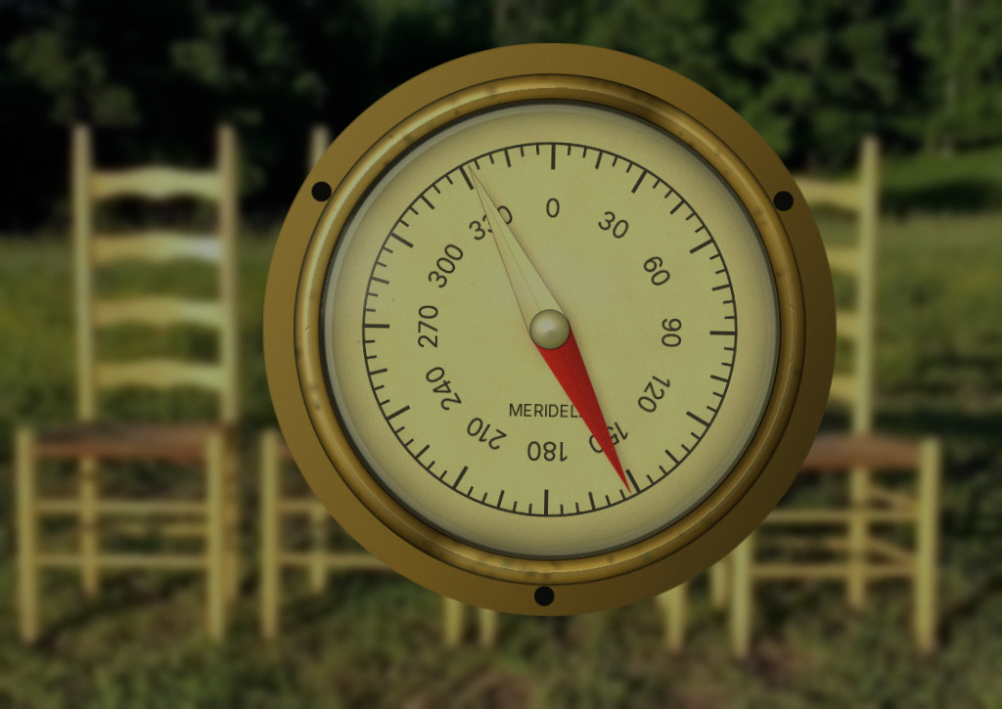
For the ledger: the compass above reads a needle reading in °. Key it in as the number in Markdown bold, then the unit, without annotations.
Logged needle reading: **152.5** °
